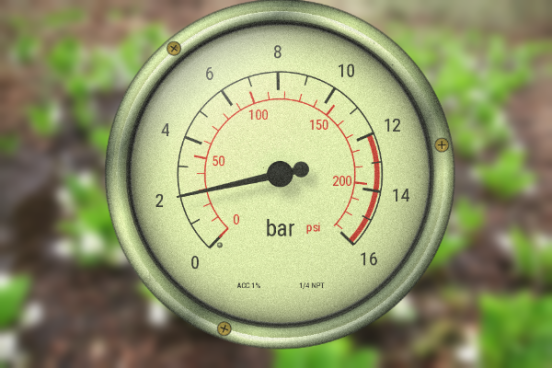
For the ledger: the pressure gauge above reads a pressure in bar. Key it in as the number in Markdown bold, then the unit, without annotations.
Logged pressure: **2** bar
